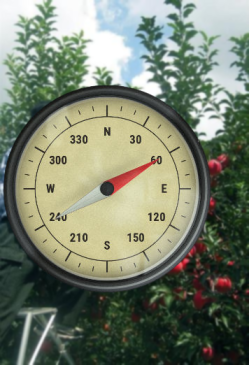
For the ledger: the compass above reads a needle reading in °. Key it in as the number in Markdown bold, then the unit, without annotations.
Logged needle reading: **60** °
